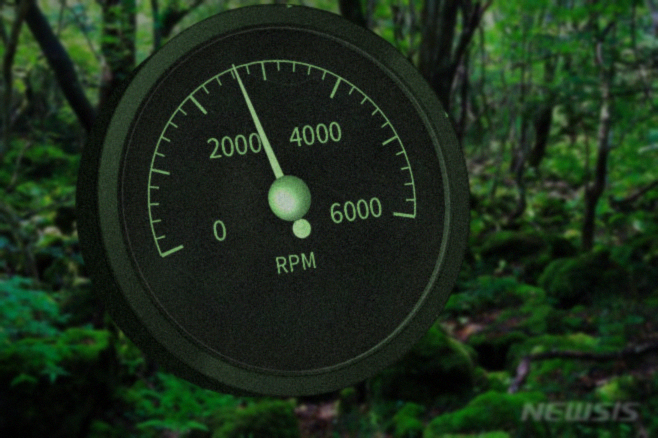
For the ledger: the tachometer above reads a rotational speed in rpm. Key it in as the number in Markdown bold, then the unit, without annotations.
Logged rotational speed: **2600** rpm
